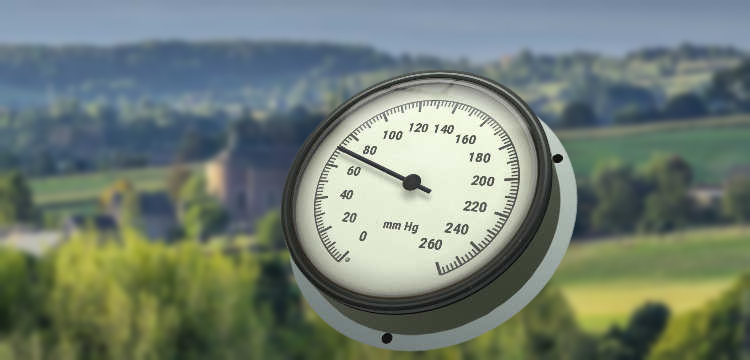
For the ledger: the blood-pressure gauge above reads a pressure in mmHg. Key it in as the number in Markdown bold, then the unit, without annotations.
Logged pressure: **70** mmHg
